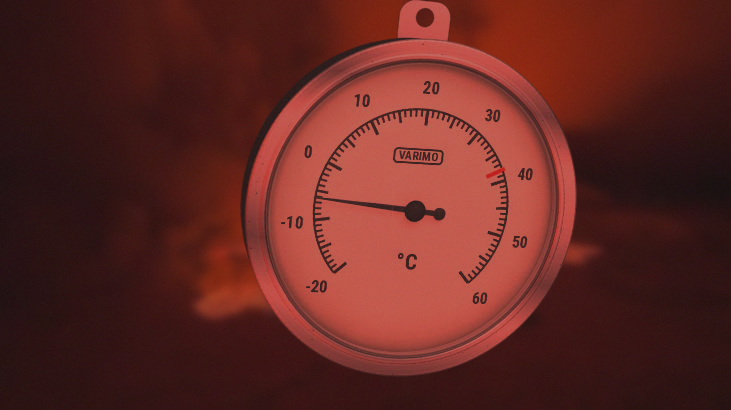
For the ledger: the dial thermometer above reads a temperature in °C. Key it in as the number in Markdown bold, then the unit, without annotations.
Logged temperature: **-6** °C
